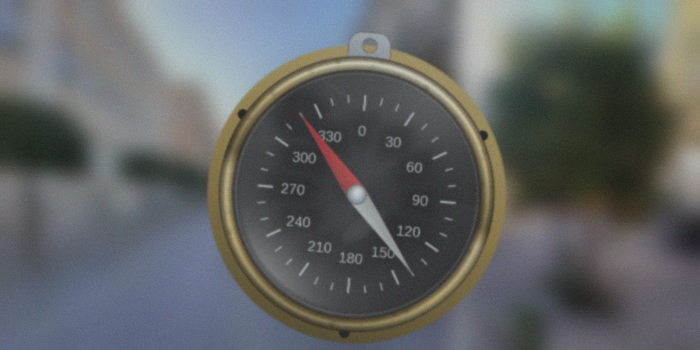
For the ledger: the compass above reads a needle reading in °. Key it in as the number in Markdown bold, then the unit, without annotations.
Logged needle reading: **320** °
